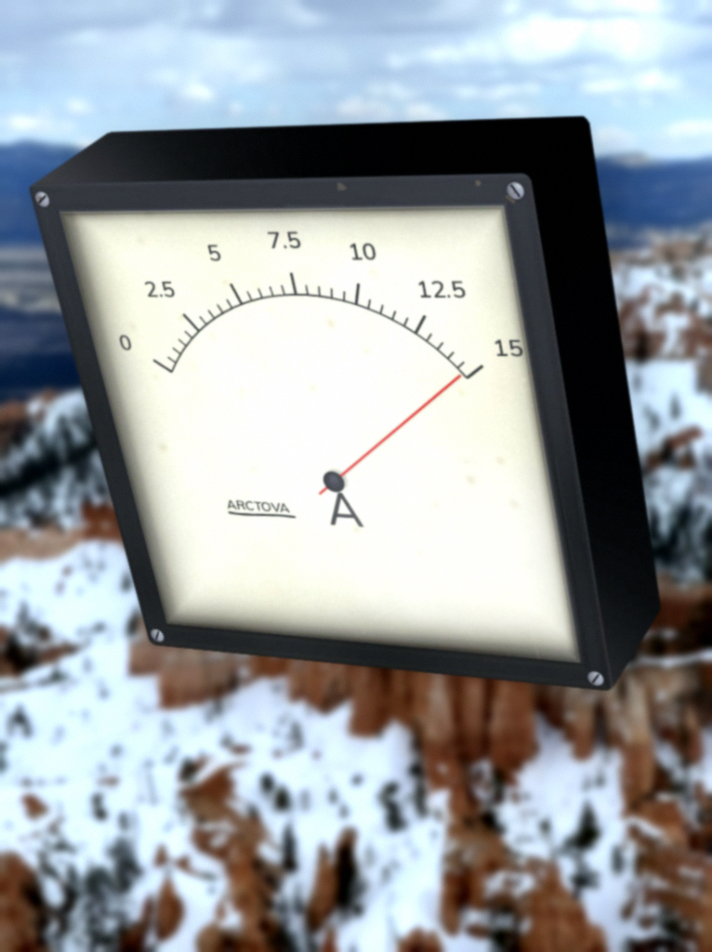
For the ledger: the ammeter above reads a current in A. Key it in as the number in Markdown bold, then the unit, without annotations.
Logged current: **14.75** A
